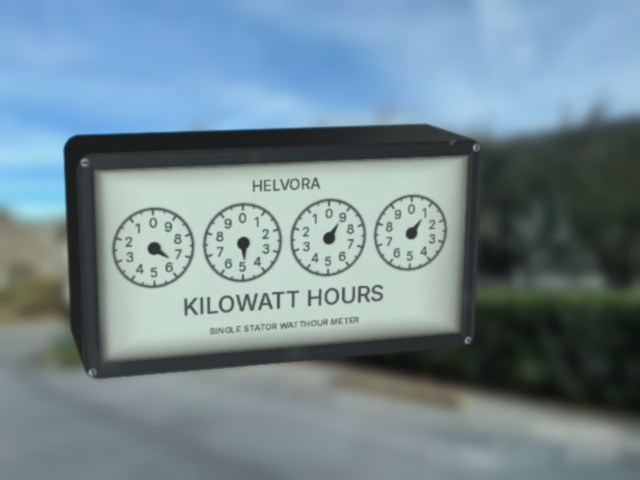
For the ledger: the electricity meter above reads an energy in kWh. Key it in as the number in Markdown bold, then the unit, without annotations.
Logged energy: **6491** kWh
